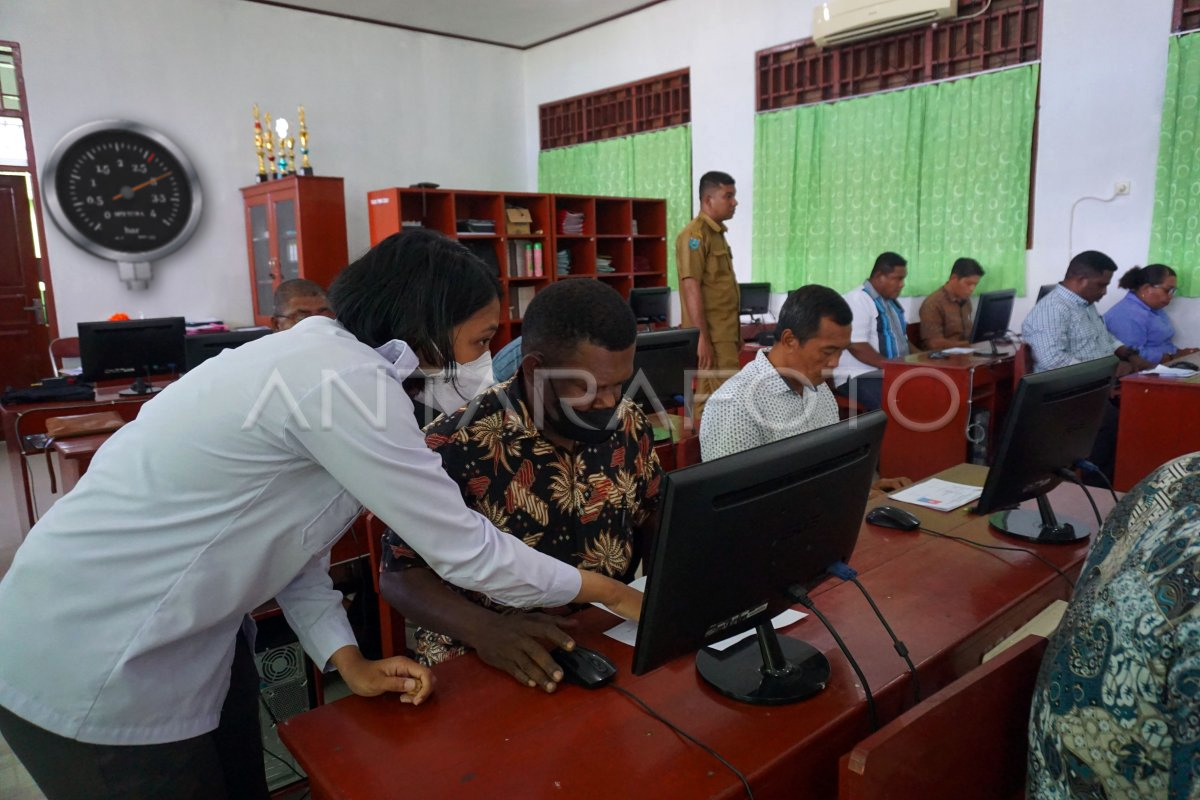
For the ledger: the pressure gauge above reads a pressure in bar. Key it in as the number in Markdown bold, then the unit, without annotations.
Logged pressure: **3** bar
